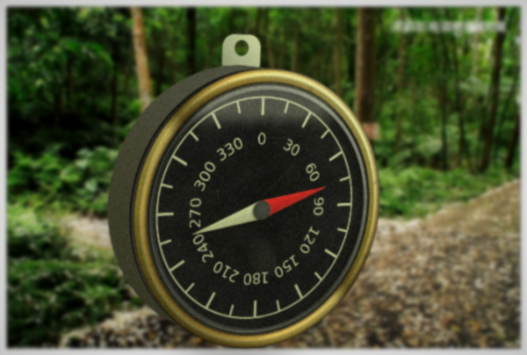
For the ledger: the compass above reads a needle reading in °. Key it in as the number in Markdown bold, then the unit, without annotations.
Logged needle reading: **75** °
